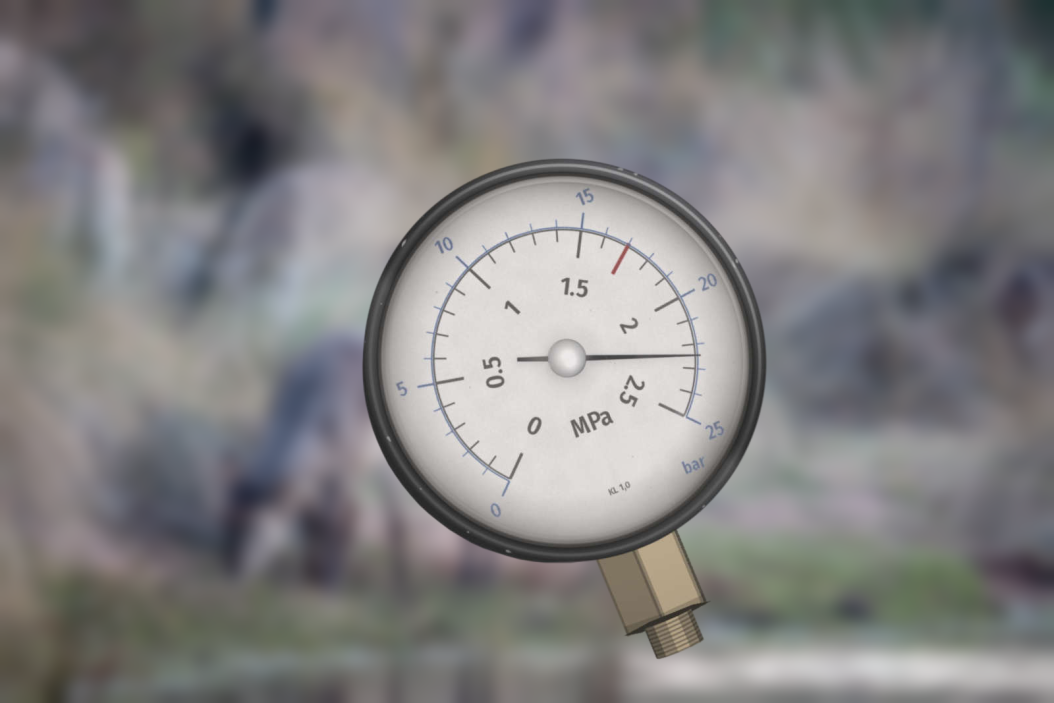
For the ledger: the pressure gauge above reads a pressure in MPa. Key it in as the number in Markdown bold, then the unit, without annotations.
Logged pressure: **2.25** MPa
